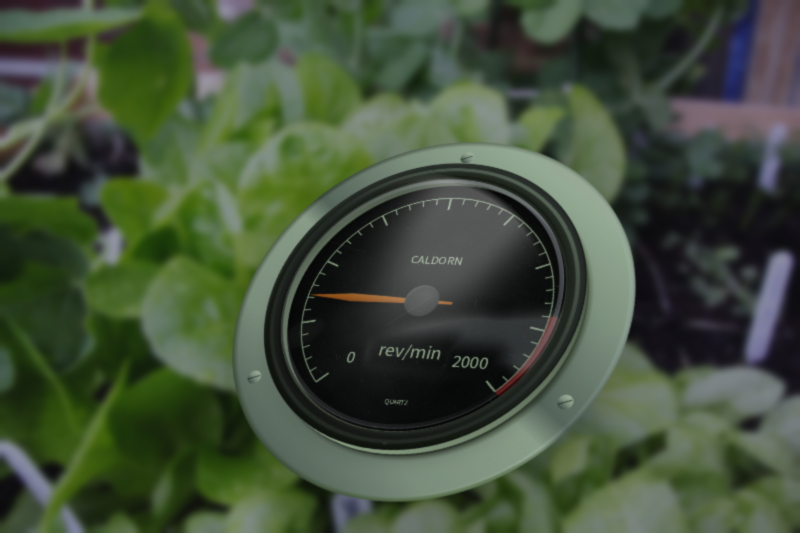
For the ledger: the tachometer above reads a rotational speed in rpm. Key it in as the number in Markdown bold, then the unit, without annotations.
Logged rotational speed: **350** rpm
